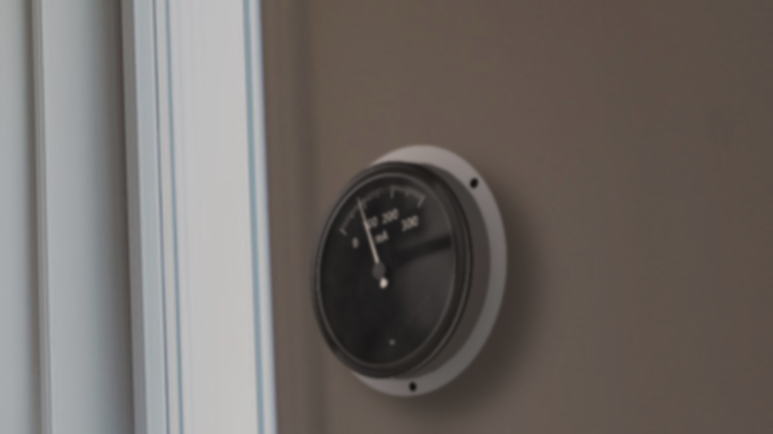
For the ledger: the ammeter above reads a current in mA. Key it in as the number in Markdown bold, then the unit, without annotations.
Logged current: **100** mA
